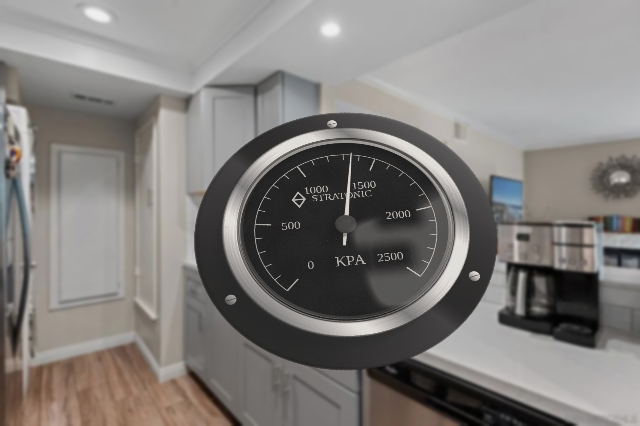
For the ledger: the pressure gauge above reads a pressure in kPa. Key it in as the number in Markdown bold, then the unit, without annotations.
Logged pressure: **1350** kPa
